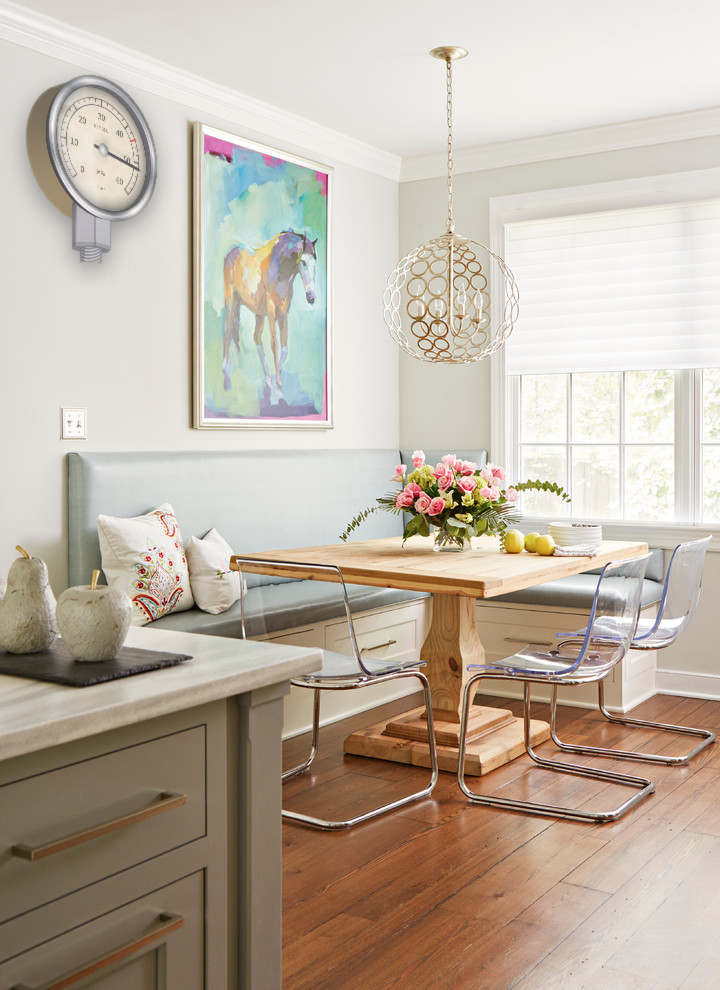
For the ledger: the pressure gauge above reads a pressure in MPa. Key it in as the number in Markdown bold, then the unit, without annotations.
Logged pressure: **52** MPa
